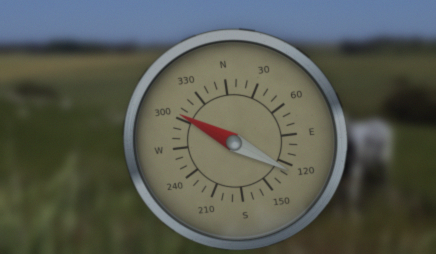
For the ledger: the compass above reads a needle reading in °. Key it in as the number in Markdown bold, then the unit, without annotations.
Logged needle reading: **305** °
